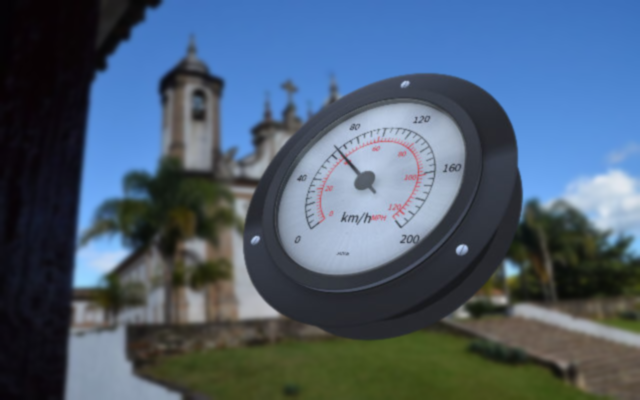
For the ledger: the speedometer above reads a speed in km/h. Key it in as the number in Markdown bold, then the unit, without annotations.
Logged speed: **65** km/h
